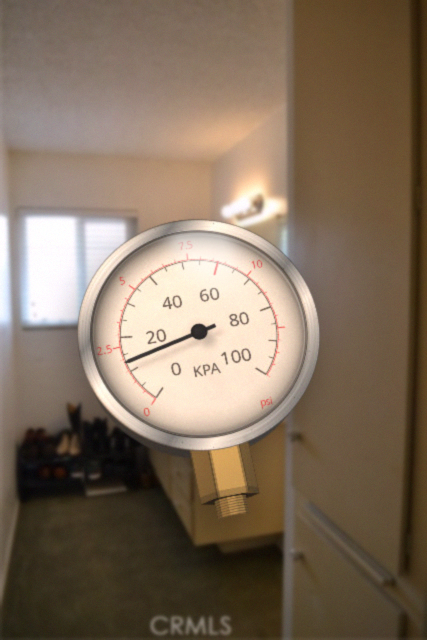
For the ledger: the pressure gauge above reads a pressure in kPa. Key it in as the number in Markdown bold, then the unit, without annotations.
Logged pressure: **12.5** kPa
